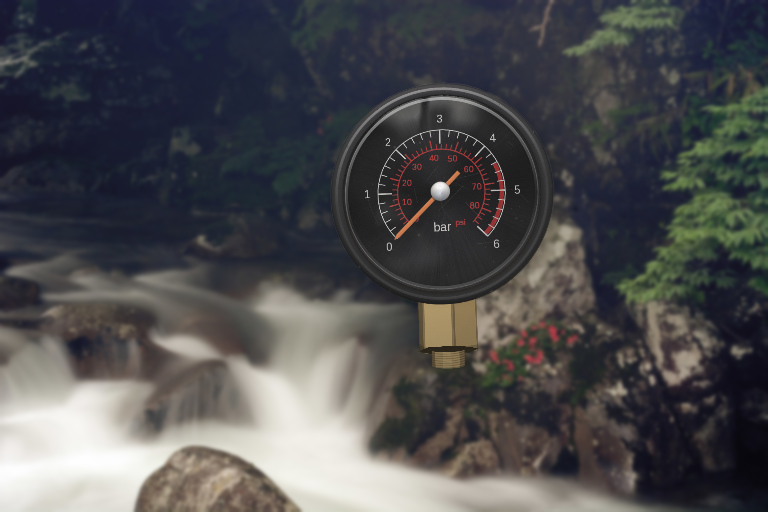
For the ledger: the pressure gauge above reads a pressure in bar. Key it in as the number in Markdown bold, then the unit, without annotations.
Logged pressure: **0** bar
